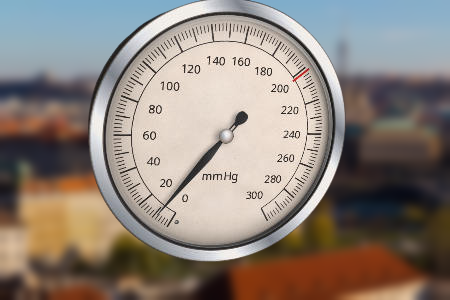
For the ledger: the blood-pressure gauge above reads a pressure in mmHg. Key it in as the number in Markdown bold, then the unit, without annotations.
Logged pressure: **10** mmHg
